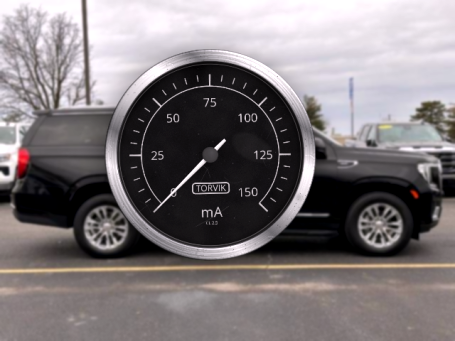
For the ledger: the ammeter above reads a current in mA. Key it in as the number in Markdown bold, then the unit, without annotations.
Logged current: **0** mA
